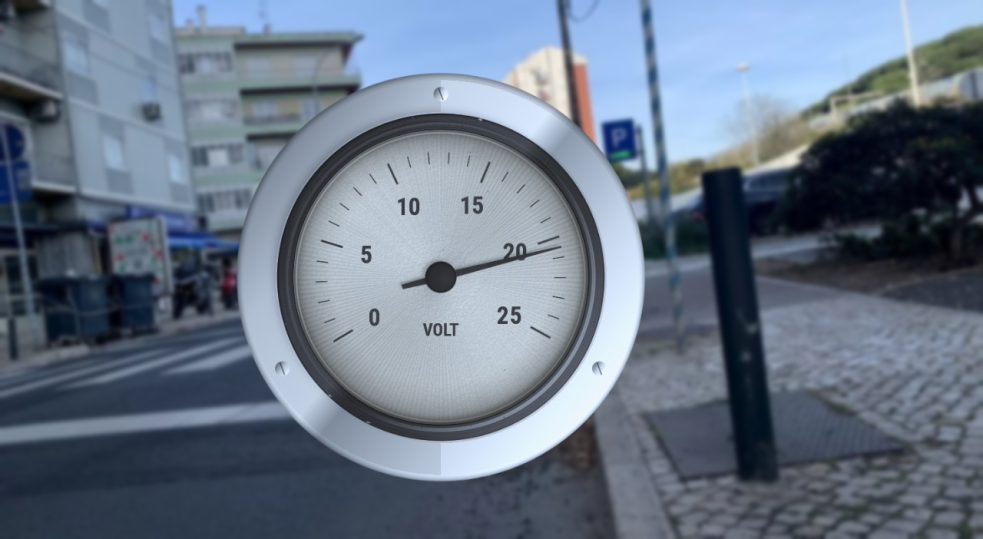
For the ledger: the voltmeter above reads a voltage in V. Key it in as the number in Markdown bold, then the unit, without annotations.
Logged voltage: **20.5** V
